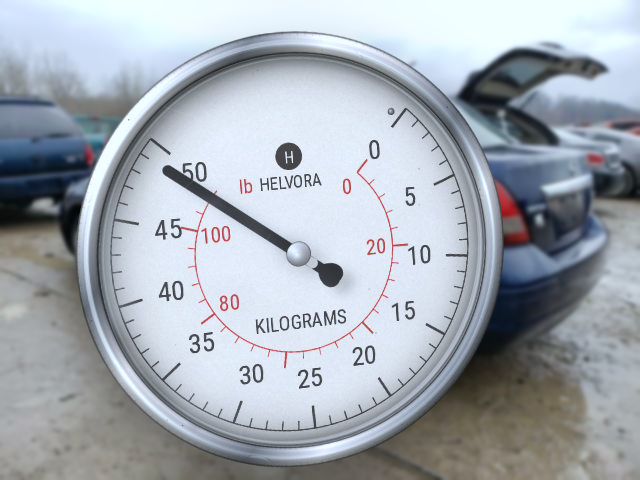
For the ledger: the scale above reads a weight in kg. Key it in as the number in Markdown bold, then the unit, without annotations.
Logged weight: **49** kg
